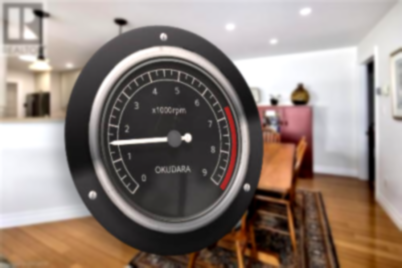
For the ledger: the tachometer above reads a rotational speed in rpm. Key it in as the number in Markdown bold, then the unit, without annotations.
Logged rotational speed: **1500** rpm
